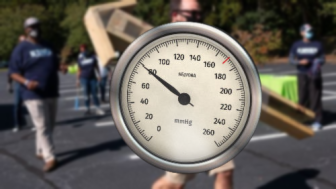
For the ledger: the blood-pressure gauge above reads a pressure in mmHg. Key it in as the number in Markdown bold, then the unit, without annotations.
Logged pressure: **80** mmHg
